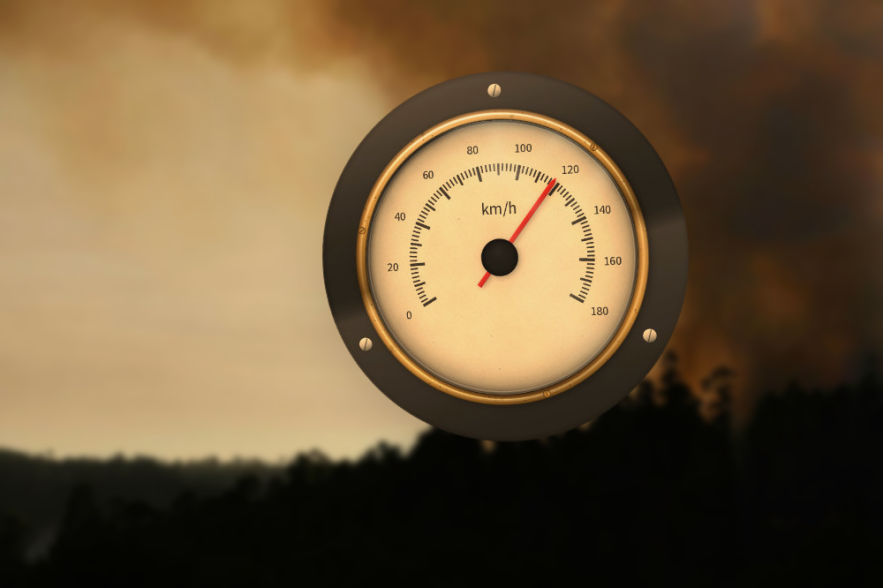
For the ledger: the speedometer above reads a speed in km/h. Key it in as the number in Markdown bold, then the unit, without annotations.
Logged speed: **118** km/h
